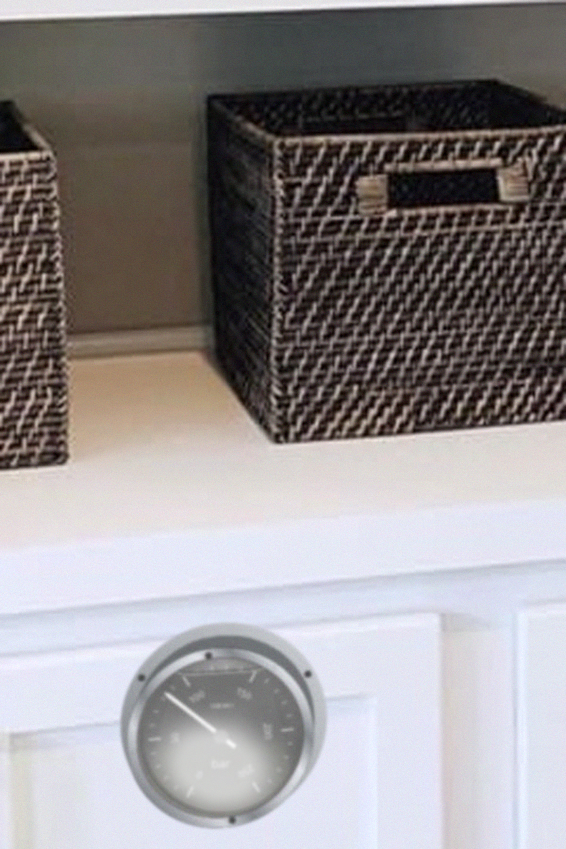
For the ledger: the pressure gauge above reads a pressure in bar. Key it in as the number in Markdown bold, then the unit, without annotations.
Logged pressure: **85** bar
